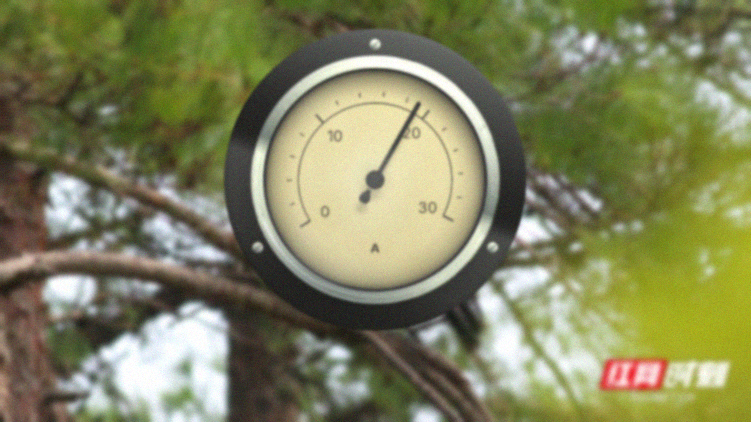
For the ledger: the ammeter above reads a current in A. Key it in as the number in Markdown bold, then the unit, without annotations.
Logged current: **19** A
